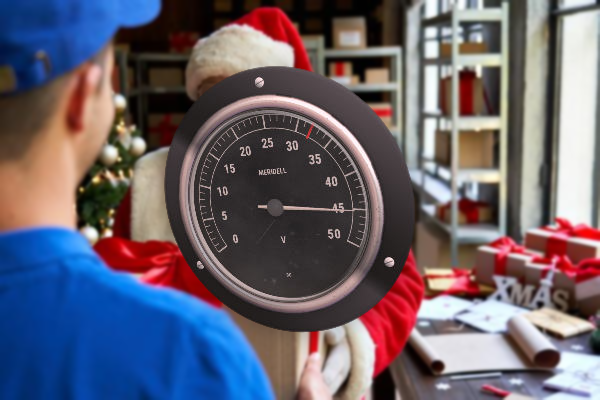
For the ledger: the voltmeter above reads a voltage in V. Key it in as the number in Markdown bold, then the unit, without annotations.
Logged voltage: **45** V
